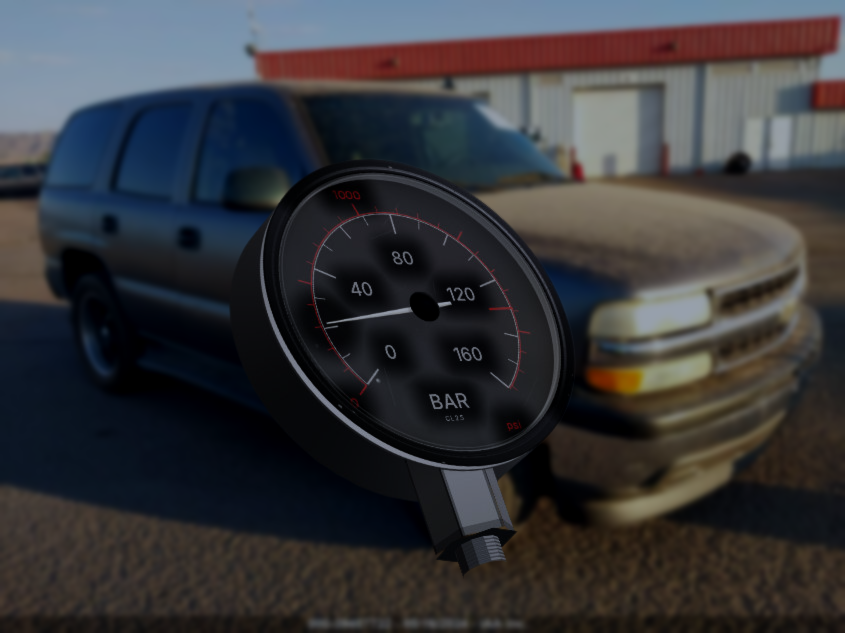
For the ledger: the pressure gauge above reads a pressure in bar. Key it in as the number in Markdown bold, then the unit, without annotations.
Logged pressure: **20** bar
